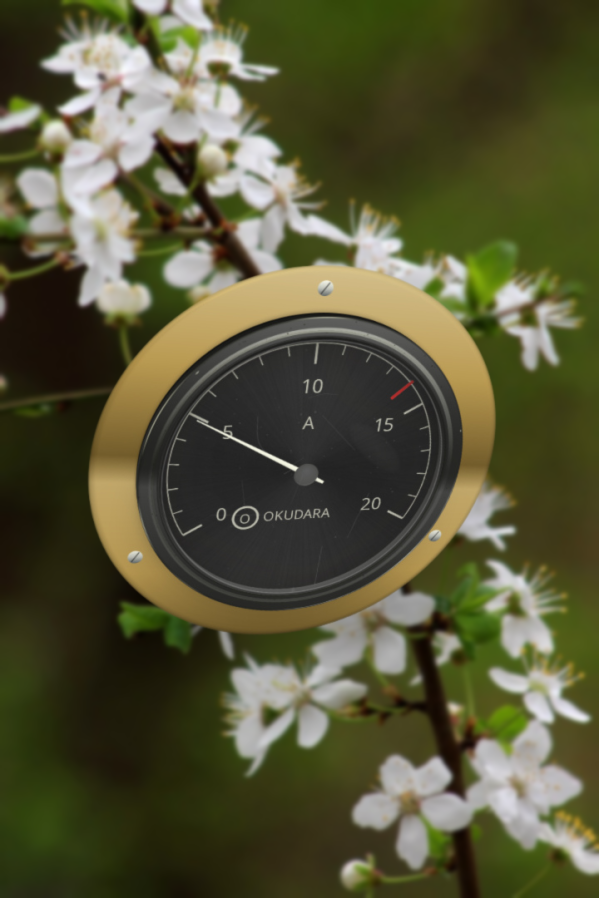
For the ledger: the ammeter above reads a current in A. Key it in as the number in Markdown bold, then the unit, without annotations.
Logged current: **5** A
